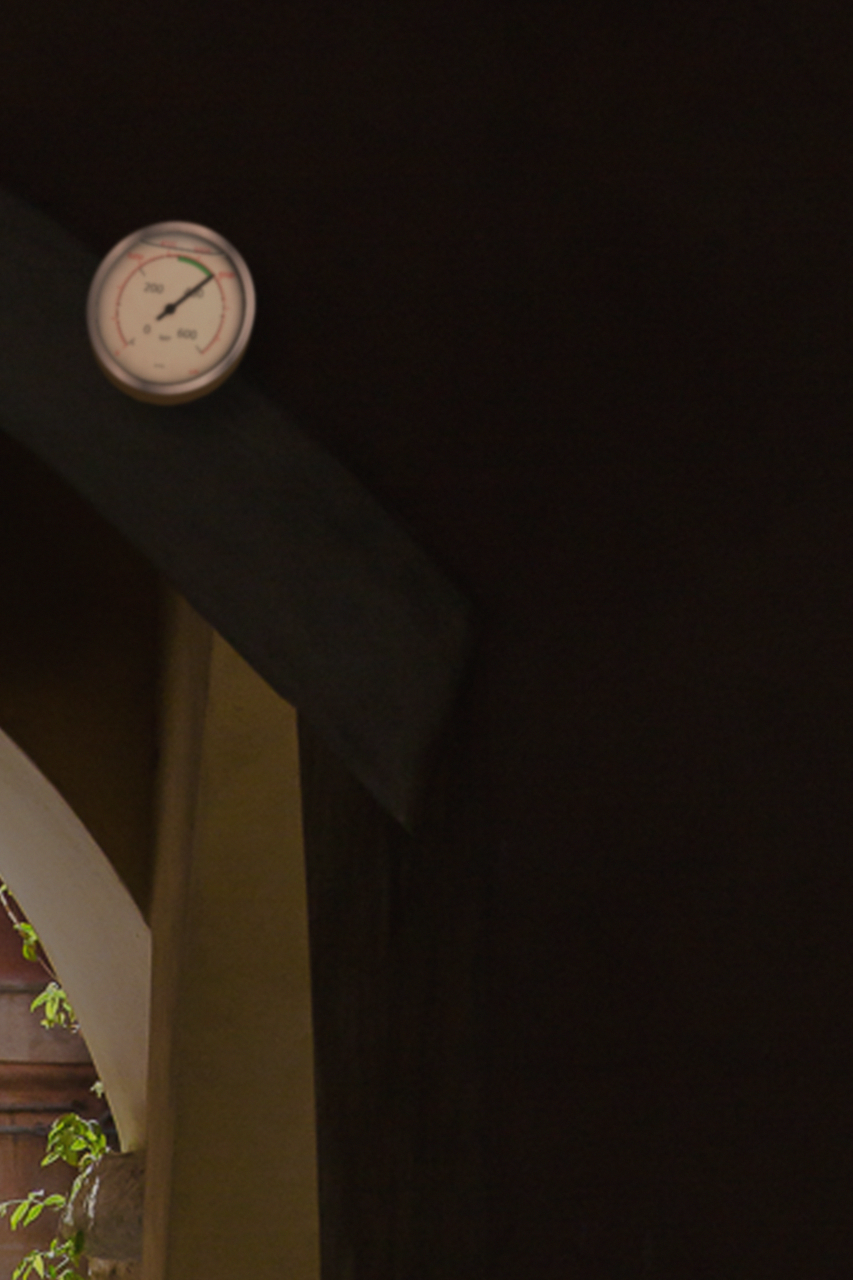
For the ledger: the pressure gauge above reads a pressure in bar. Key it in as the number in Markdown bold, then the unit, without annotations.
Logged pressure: **400** bar
